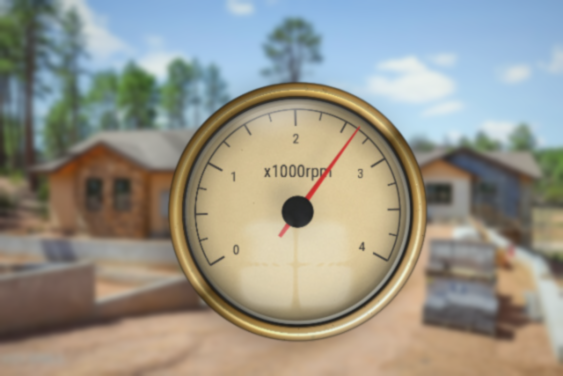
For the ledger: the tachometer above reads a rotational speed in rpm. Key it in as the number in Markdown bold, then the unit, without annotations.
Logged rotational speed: **2625** rpm
